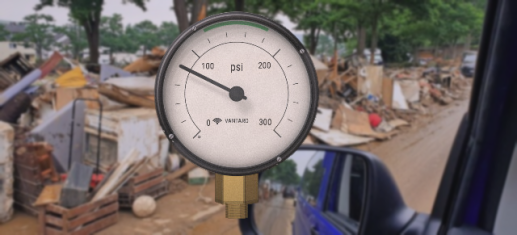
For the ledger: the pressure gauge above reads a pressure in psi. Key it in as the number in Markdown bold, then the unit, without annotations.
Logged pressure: **80** psi
